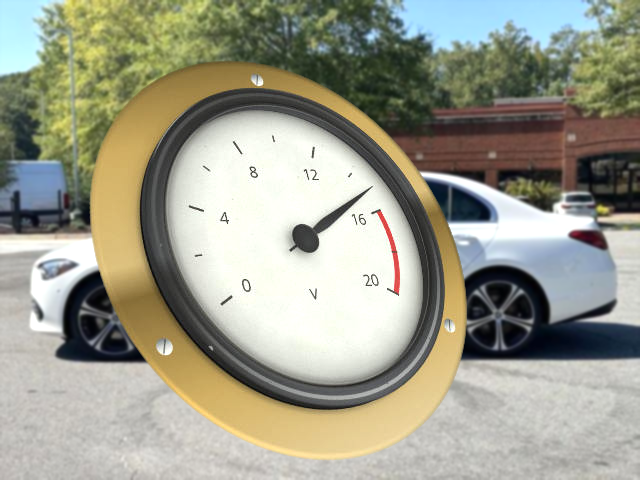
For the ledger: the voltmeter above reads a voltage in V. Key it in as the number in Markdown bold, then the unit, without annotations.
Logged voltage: **15** V
